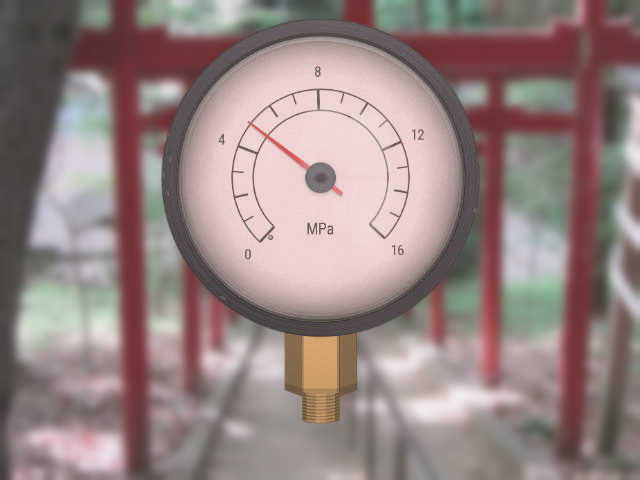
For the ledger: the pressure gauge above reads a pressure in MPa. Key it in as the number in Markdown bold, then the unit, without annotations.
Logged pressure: **5** MPa
